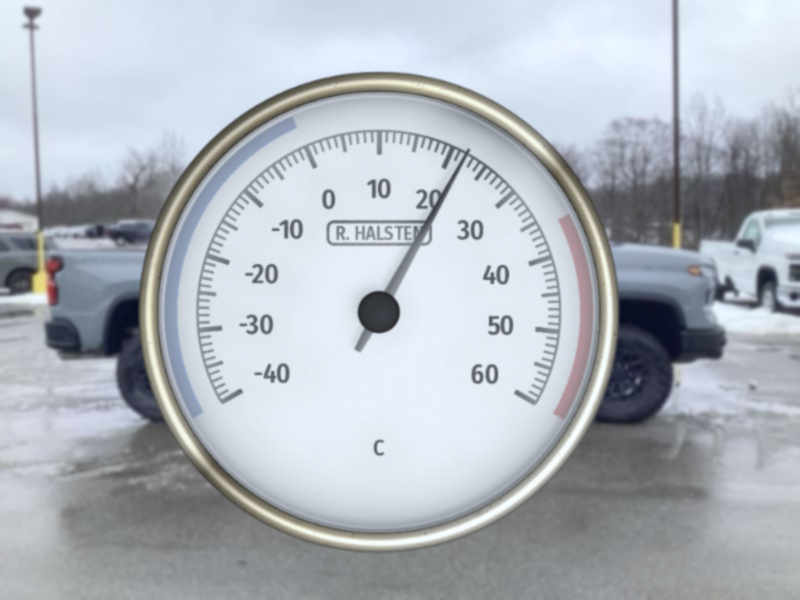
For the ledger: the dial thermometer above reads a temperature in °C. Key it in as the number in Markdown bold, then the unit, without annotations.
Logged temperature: **22** °C
